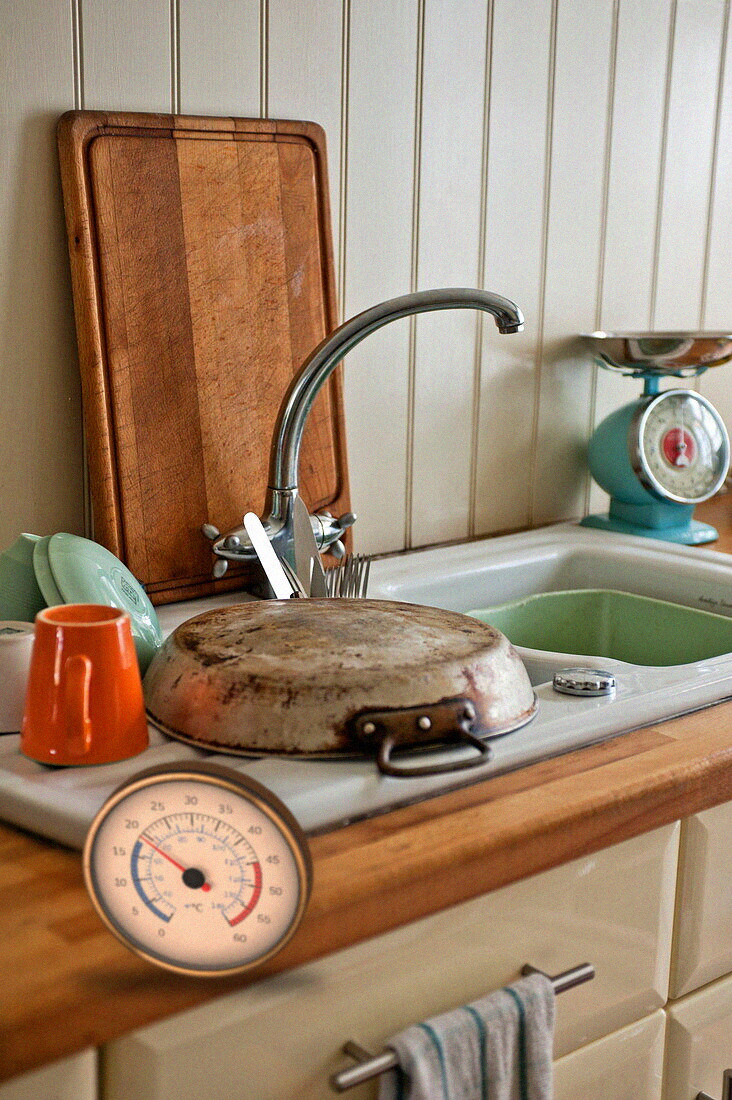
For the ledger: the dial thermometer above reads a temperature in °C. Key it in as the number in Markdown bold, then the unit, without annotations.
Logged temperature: **20** °C
